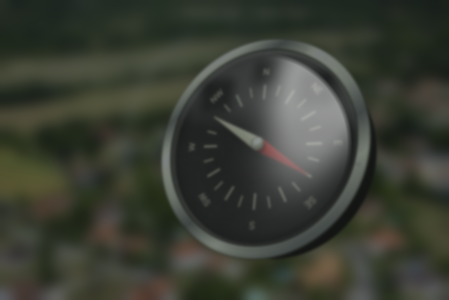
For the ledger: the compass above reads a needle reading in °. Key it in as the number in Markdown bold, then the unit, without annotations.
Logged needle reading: **120** °
